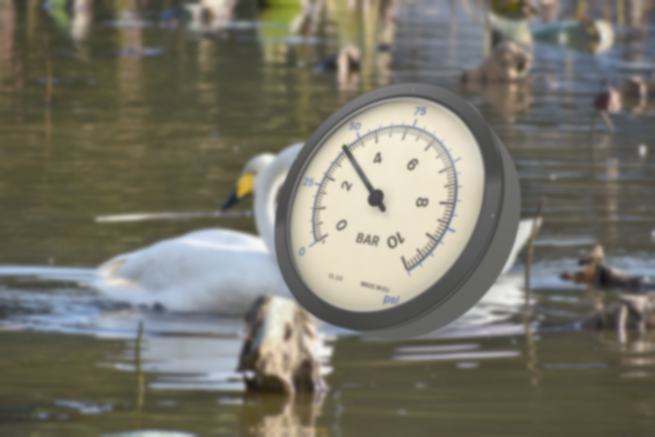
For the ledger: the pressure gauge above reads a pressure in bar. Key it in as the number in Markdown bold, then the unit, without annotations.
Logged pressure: **3** bar
